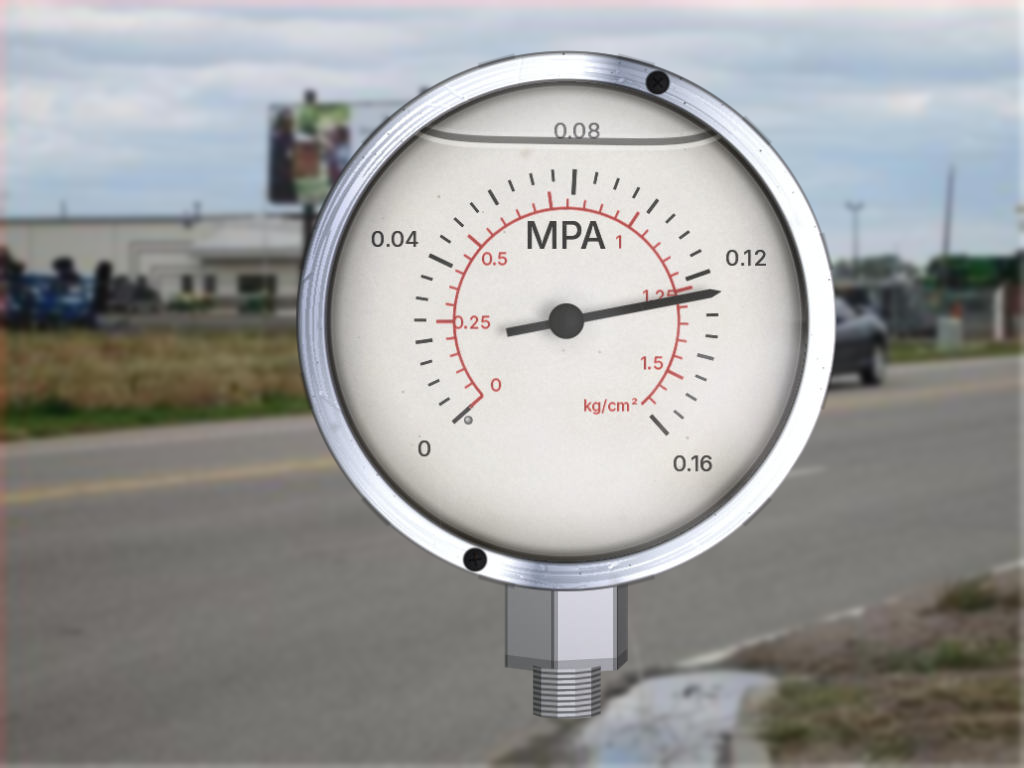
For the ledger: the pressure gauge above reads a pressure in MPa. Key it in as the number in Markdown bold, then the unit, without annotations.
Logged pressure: **0.125** MPa
